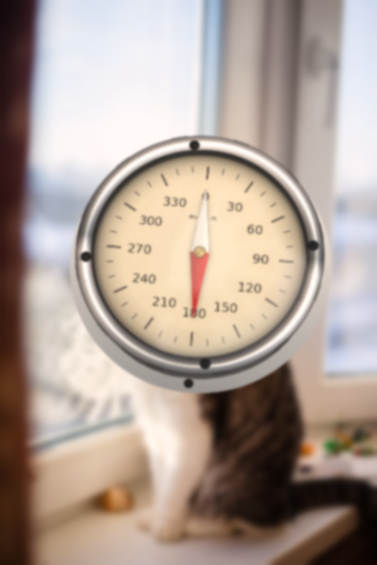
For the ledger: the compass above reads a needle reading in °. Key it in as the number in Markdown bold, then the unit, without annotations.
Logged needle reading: **180** °
